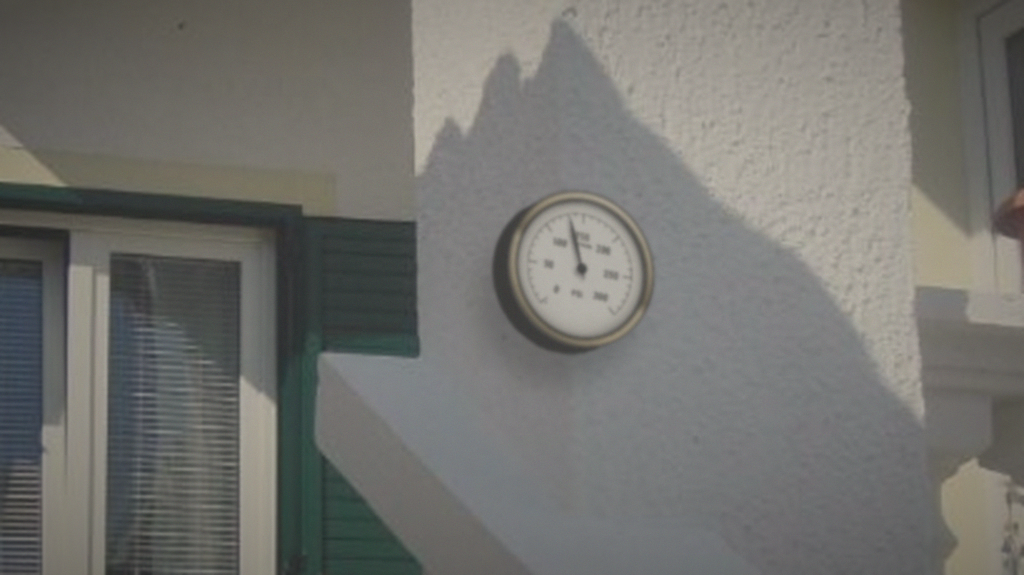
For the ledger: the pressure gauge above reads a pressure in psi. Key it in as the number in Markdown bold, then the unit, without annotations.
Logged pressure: **130** psi
